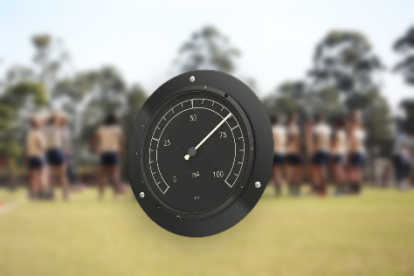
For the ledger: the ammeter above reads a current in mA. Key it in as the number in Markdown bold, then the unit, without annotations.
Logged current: **70** mA
